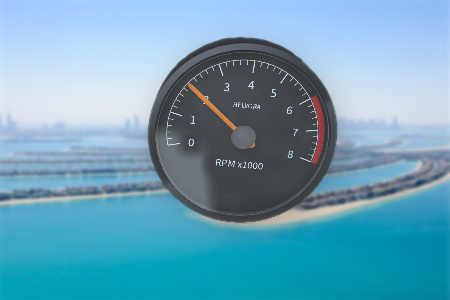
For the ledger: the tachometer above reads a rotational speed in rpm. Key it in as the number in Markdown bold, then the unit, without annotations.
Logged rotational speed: **2000** rpm
